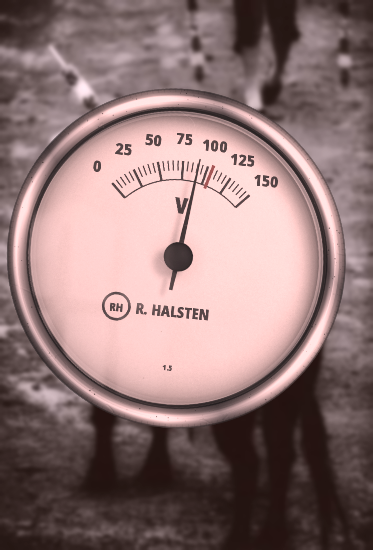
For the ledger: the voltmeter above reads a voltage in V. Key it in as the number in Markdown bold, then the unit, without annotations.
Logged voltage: **90** V
